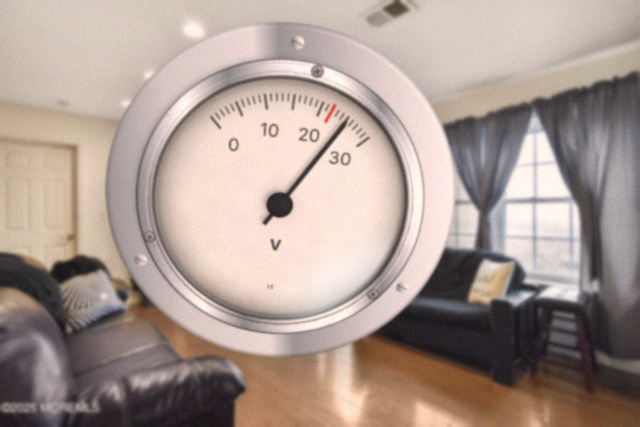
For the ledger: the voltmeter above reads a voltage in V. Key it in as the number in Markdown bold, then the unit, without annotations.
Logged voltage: **25** V
